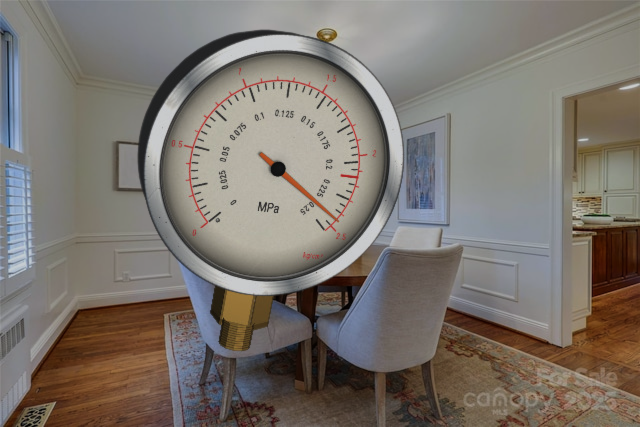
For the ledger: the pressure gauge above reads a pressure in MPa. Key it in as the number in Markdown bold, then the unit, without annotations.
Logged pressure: **0.24** MPa
